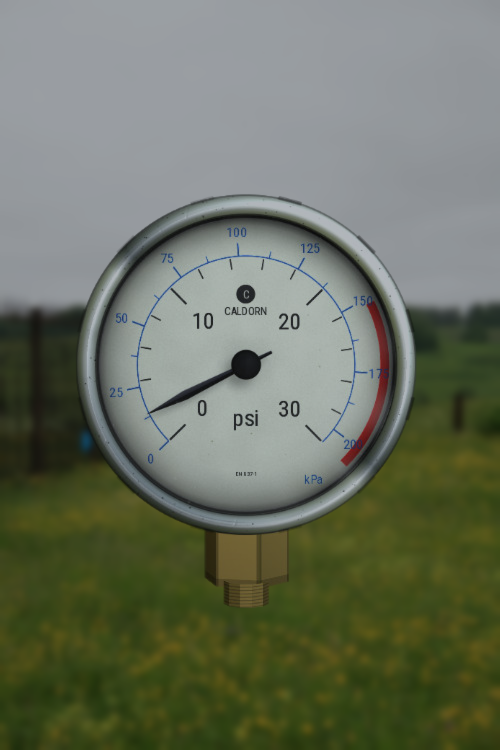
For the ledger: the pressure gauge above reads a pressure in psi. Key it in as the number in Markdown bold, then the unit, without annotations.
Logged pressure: **2** psi
